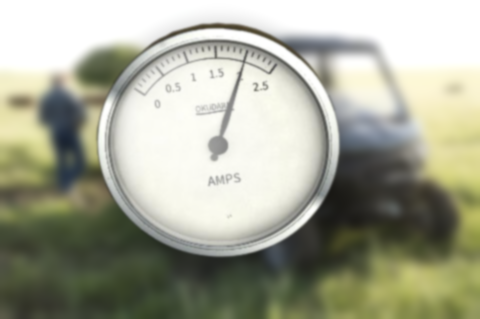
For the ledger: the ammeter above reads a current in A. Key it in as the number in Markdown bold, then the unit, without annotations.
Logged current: **2** A
